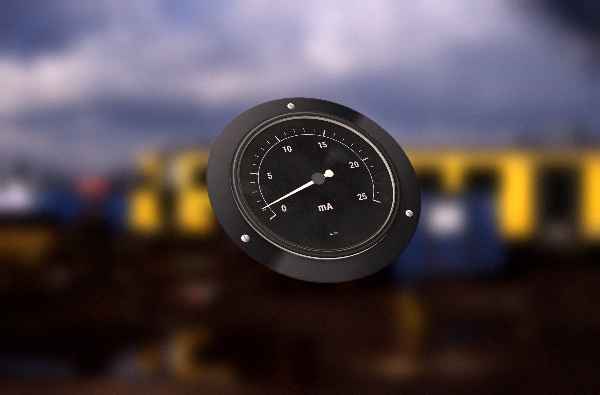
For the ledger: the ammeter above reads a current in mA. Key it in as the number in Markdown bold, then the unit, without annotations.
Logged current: **1** mA
